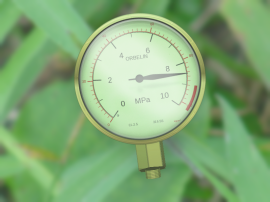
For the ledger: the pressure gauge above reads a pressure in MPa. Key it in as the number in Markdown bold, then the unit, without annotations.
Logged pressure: **8.5** MPa
